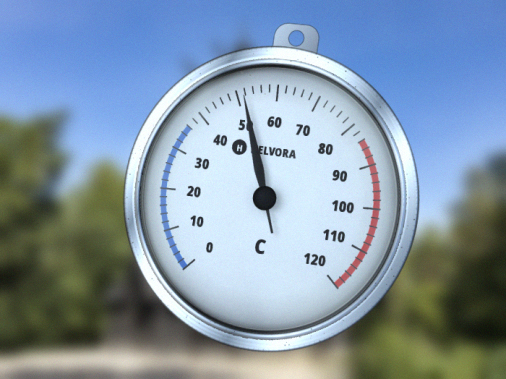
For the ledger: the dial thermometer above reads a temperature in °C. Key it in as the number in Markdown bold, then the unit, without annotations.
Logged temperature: **52** °C
